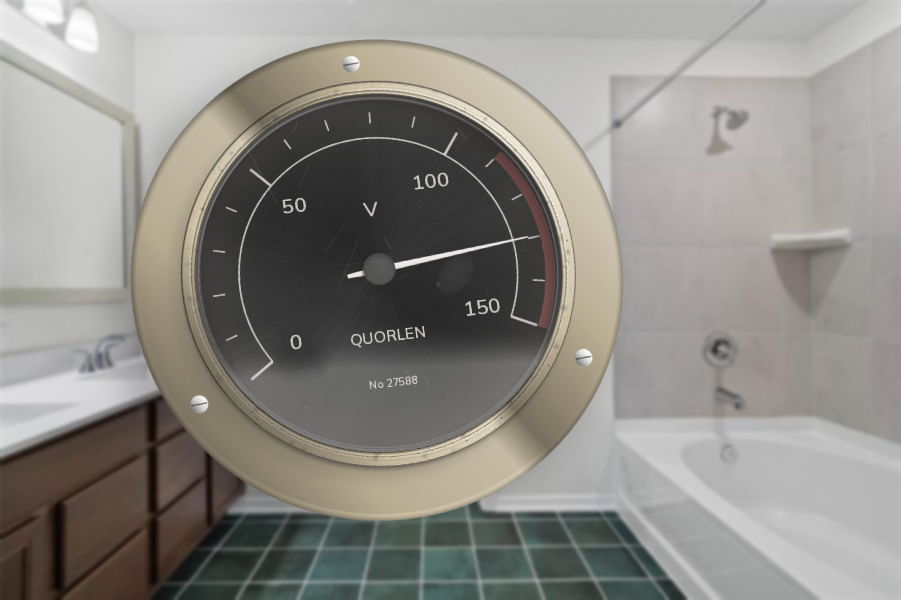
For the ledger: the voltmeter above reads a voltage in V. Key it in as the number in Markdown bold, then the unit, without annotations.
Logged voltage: **130** V
